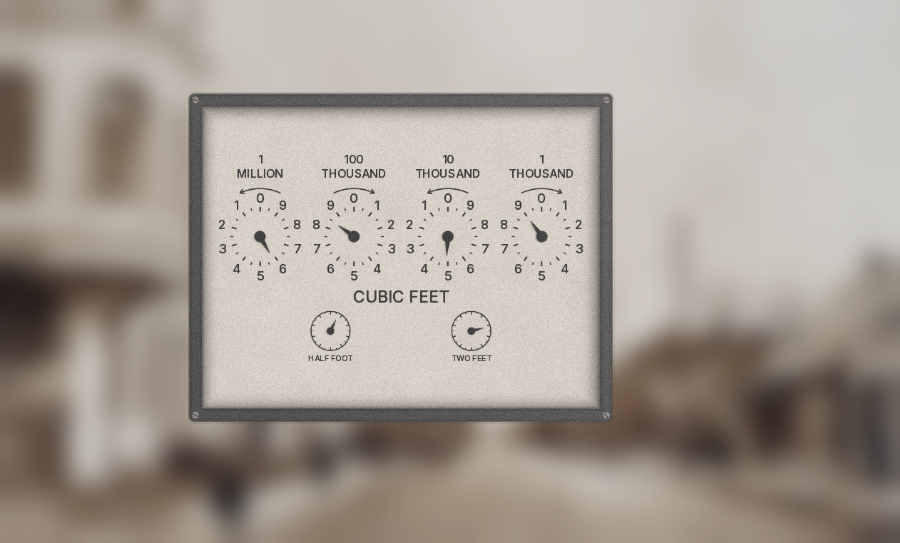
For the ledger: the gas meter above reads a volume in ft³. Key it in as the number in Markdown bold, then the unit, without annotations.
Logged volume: **584900** ft³
